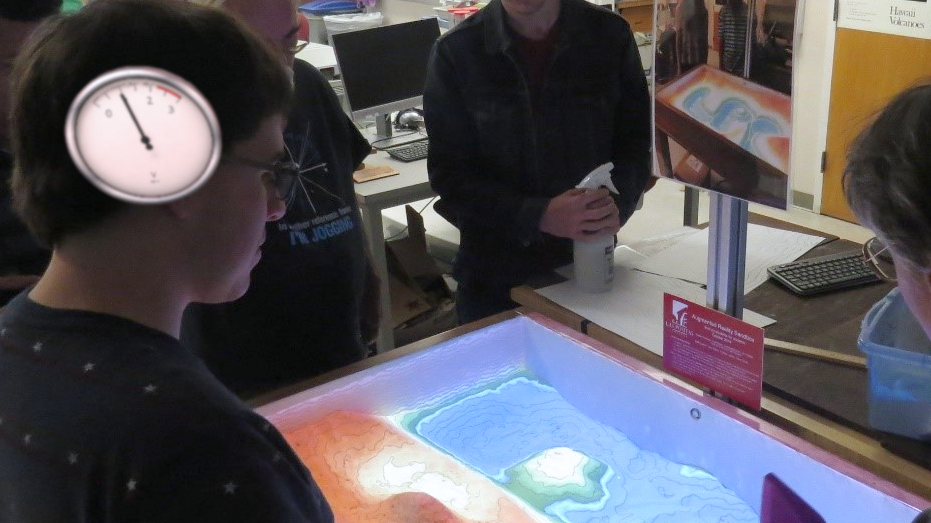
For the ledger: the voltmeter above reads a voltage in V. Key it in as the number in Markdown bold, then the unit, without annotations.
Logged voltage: **1** V
